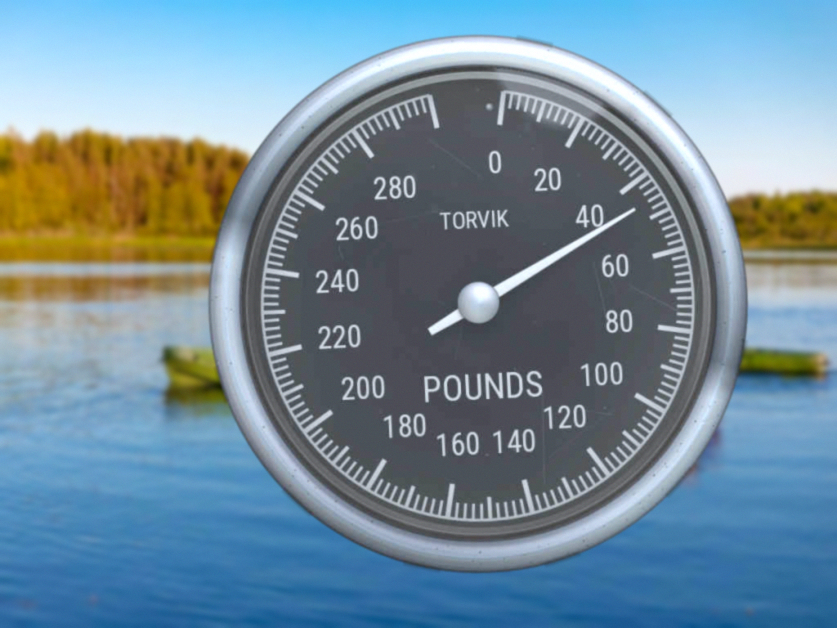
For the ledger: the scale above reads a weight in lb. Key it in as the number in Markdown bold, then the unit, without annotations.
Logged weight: **46** lb
